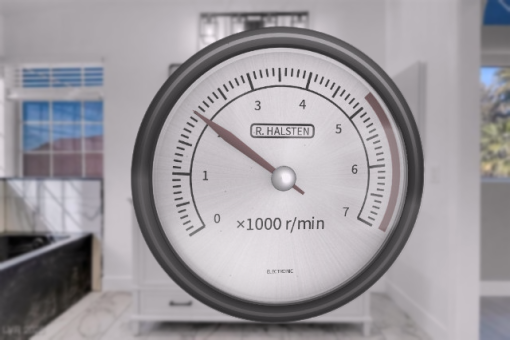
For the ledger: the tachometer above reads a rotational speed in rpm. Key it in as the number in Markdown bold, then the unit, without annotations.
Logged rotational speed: **2000** rpm
